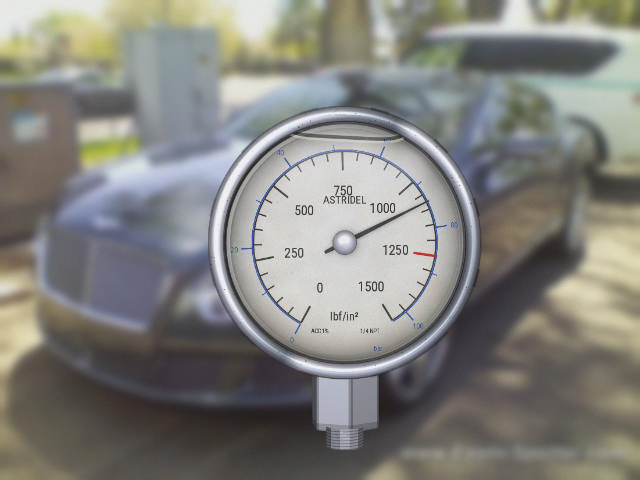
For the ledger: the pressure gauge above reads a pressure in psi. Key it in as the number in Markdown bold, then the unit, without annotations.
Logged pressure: **1075** psi
